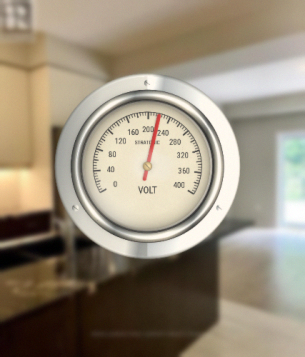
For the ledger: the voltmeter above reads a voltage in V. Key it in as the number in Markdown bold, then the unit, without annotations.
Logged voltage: **220** V
